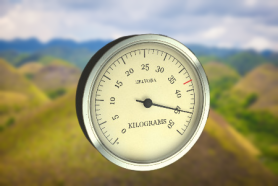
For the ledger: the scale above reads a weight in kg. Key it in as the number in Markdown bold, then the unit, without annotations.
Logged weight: **45** kg
